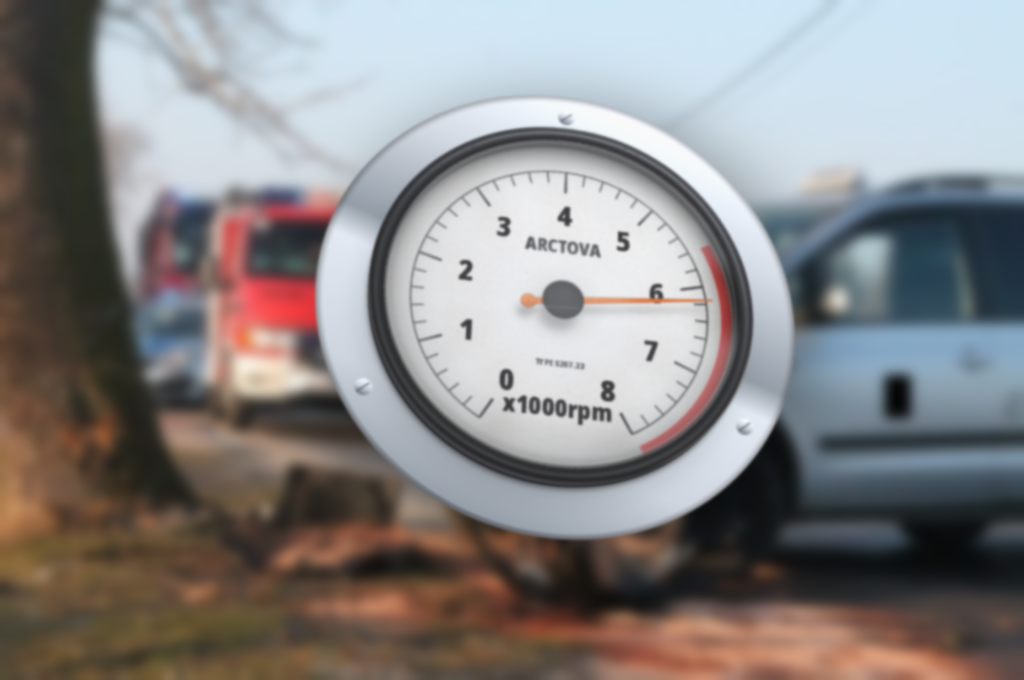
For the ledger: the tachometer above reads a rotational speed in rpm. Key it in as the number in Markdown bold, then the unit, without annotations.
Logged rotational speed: **6200** rpm
